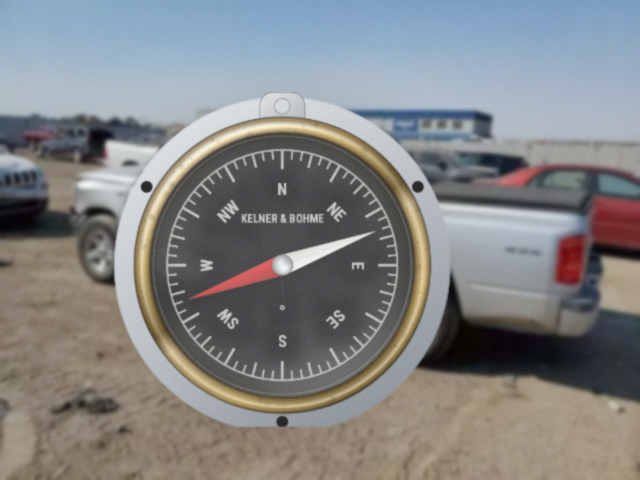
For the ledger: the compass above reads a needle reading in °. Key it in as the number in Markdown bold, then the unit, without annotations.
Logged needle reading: **250** °
